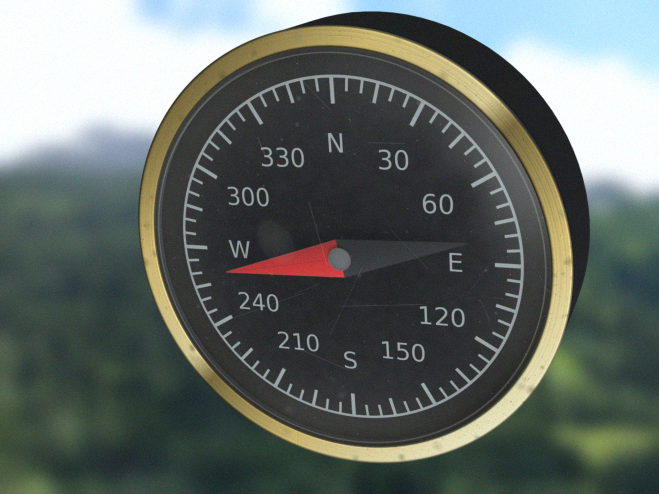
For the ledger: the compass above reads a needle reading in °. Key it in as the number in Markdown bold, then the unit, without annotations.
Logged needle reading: **260** °
